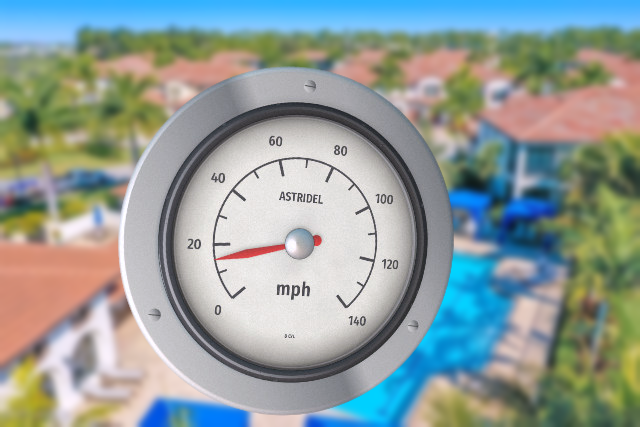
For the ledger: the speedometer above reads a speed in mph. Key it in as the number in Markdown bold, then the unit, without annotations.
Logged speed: **15** mph
